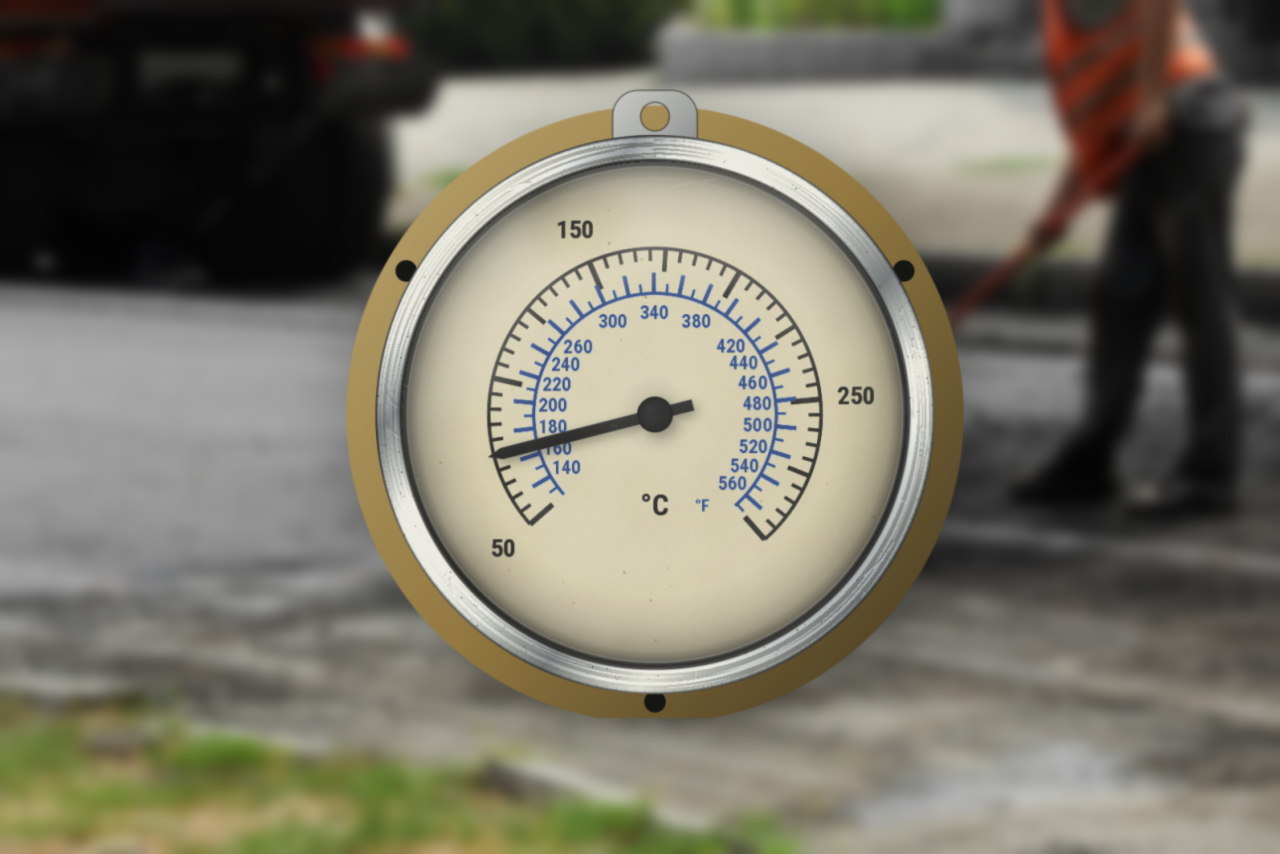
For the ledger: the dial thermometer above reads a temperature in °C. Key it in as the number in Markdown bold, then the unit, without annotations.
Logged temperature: **75** °C
